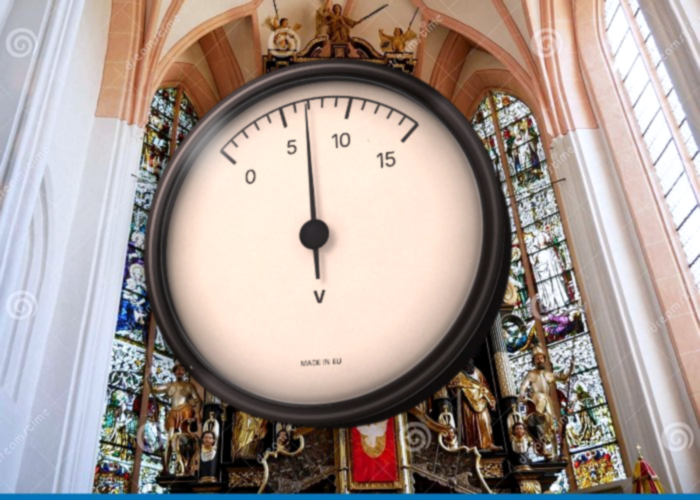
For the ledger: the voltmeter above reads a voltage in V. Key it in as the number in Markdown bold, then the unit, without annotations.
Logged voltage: **7** V
